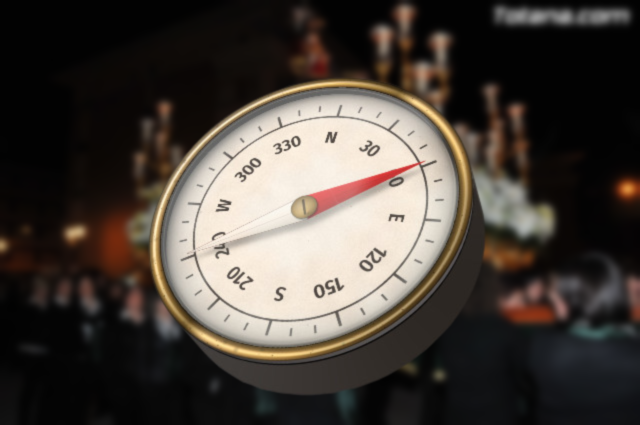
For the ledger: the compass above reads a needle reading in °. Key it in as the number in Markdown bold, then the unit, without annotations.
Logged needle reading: **60** °
